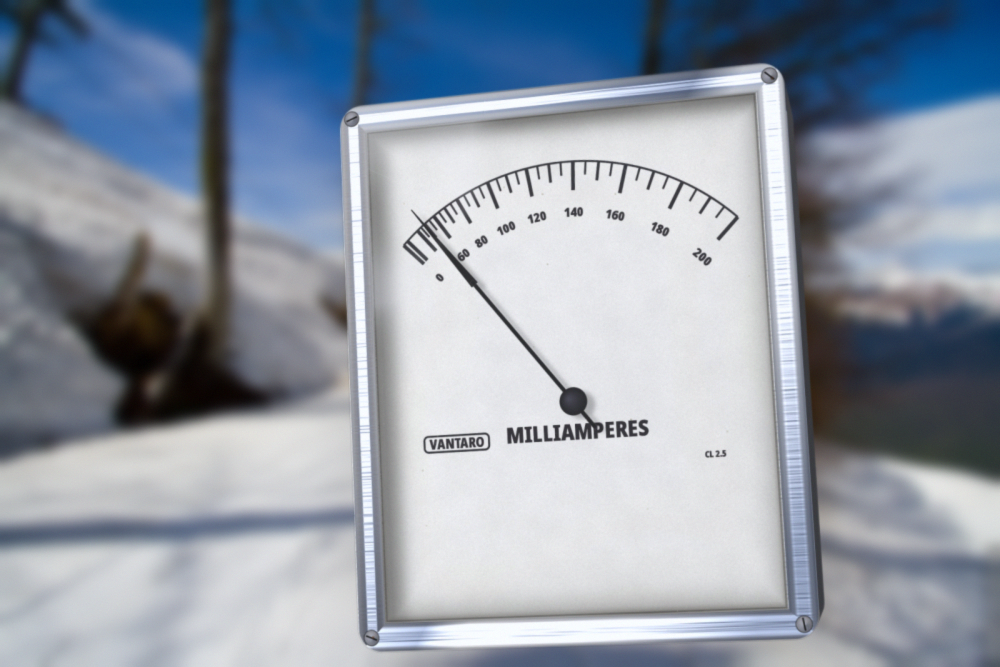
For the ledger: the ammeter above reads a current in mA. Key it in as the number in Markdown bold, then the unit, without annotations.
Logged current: **50** mA
